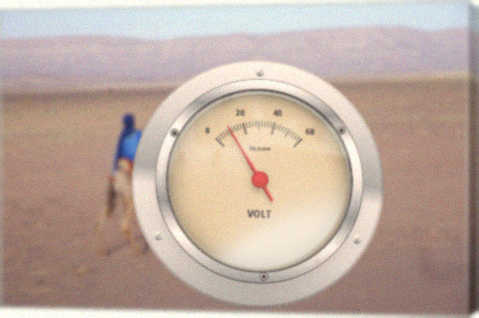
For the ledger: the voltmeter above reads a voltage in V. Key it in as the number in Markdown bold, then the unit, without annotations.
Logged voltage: **10** V
